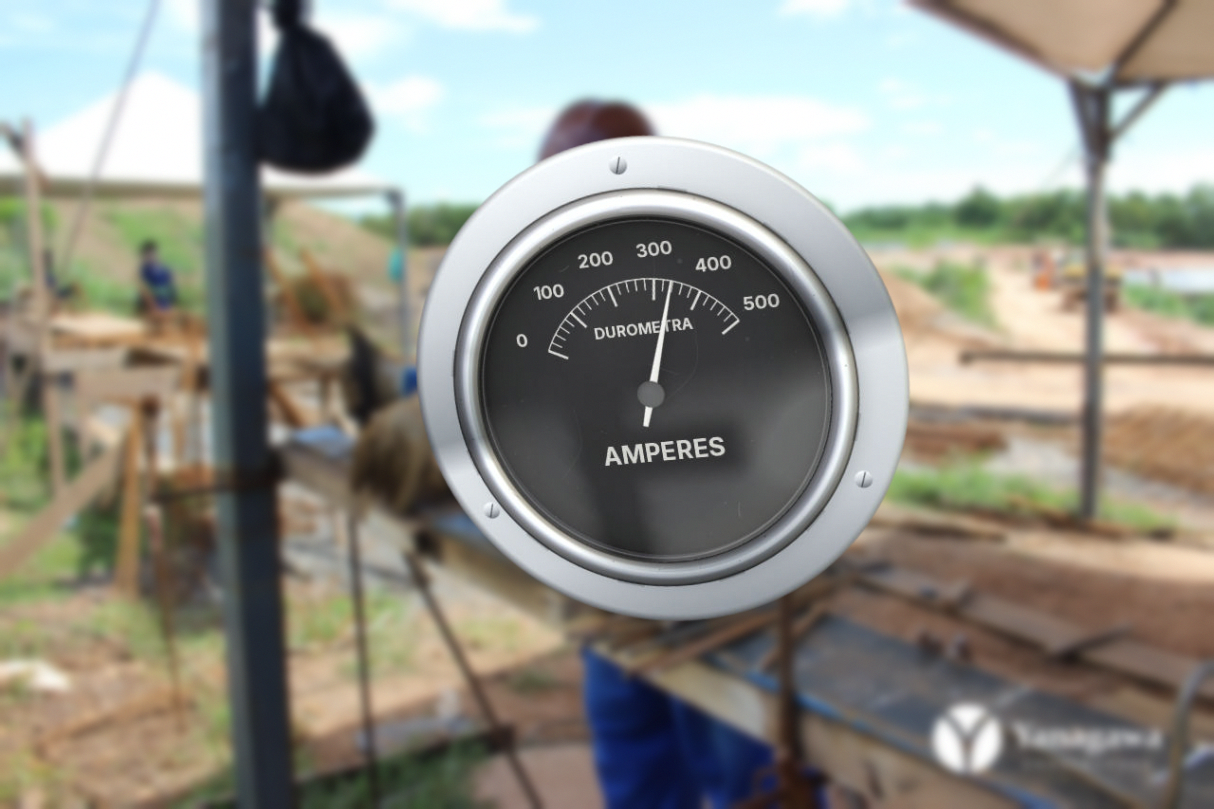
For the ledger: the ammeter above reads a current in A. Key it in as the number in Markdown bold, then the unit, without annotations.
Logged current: **340** A
